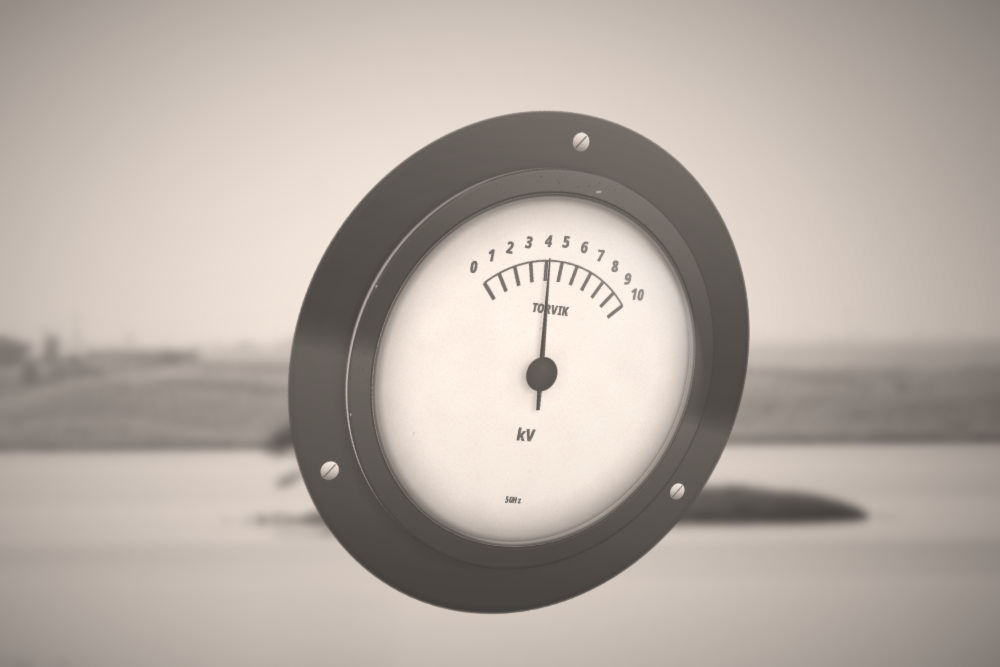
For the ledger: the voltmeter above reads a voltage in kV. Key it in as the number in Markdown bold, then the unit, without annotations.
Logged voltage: **4** kV
